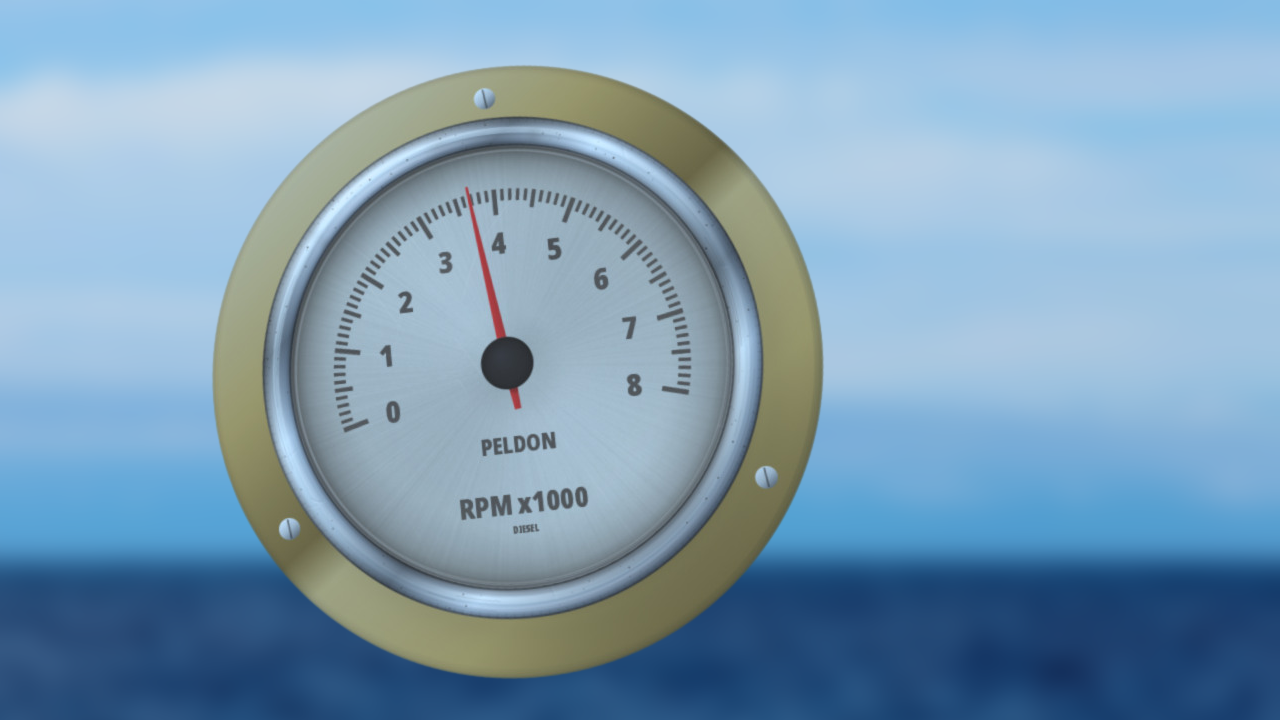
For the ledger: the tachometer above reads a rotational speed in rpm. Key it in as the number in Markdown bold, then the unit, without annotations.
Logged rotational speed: **3700** rpm
